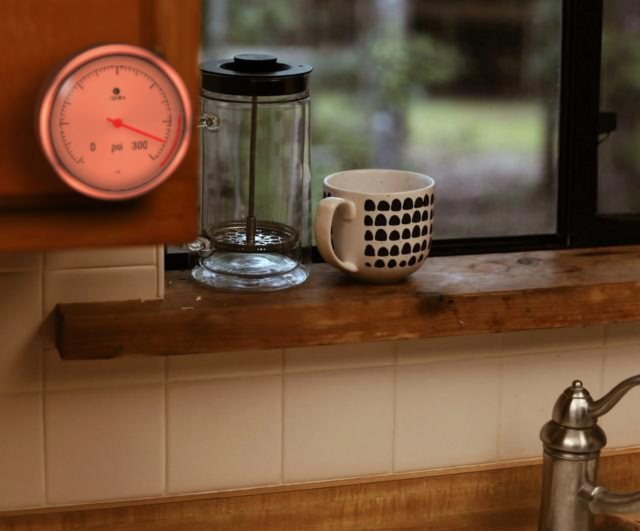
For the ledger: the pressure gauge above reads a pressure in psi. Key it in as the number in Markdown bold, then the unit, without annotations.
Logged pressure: **275** psi
